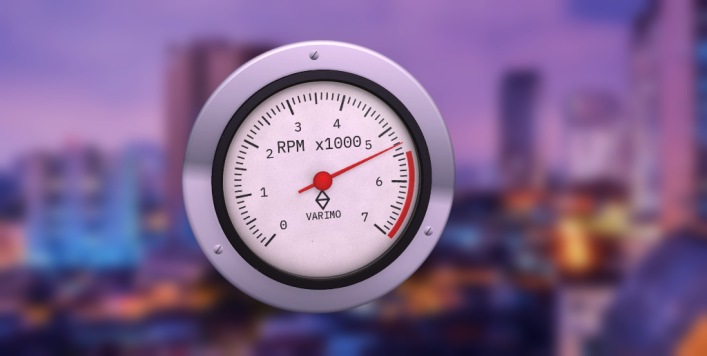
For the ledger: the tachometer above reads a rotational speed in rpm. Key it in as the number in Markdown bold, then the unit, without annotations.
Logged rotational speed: **5300** rpm
